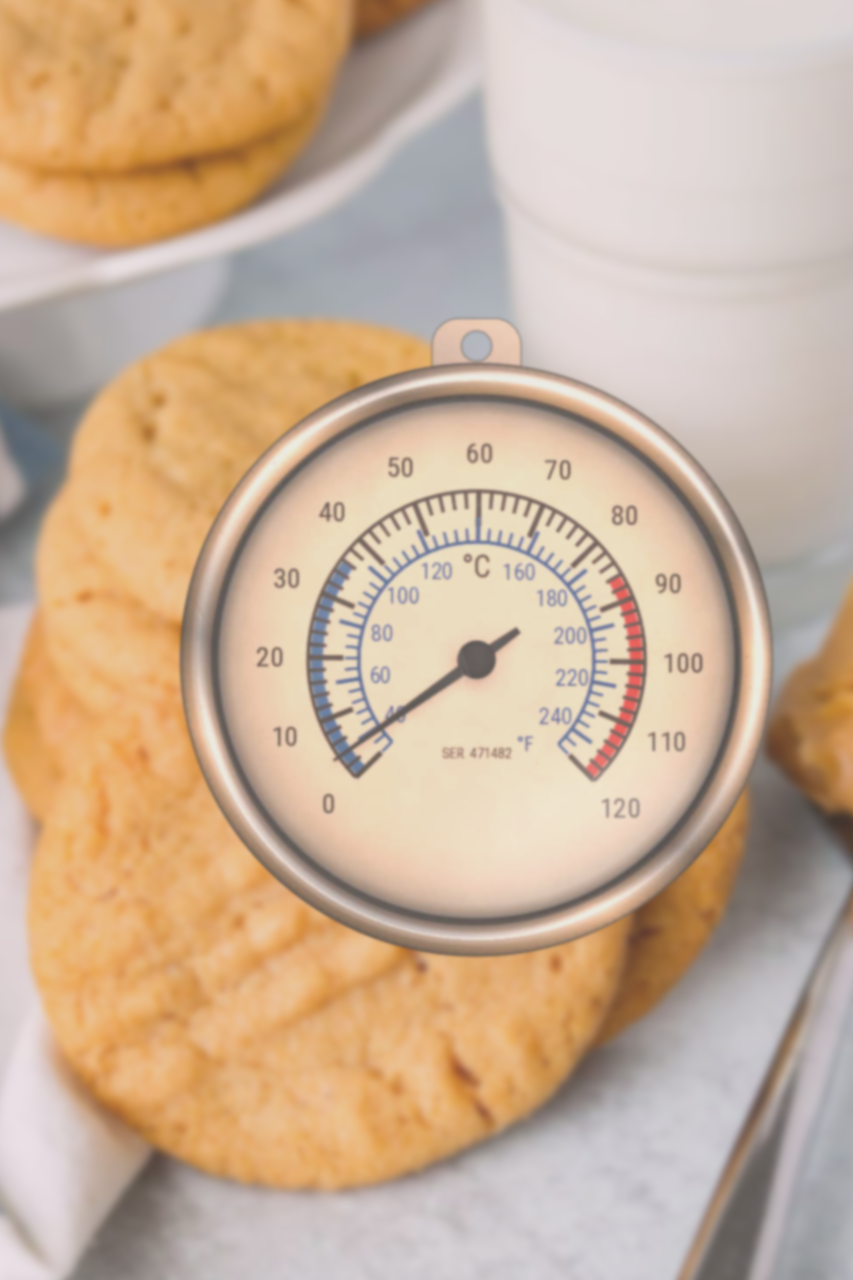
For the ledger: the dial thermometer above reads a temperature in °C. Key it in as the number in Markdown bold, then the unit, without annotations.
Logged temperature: **4** °C
